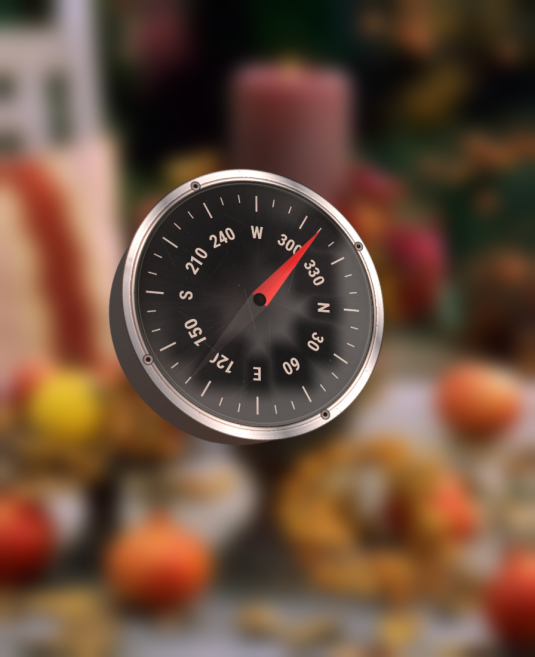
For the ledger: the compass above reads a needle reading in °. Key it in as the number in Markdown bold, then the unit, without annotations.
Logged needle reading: **310** °
